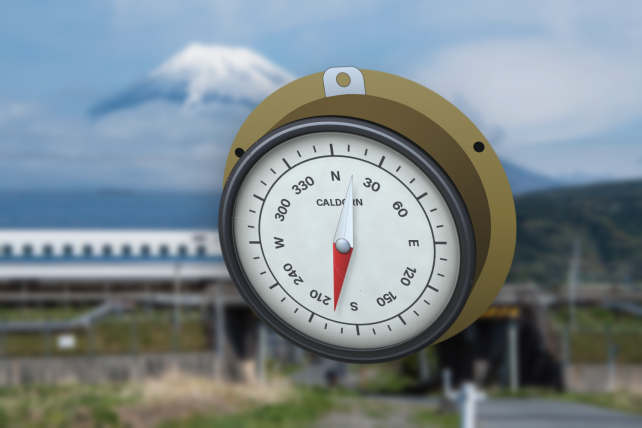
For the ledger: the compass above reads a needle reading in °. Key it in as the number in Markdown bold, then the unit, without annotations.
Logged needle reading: **195** °
